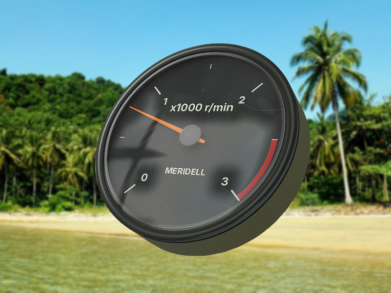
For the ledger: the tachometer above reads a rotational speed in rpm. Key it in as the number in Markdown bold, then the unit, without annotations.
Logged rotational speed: **750** rpm
